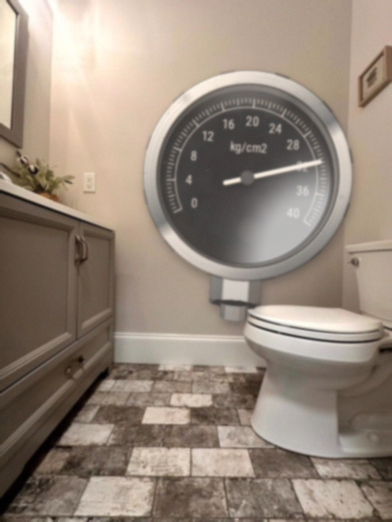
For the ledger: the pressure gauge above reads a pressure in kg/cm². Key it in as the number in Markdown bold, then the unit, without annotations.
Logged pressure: **32** kg/cm²
